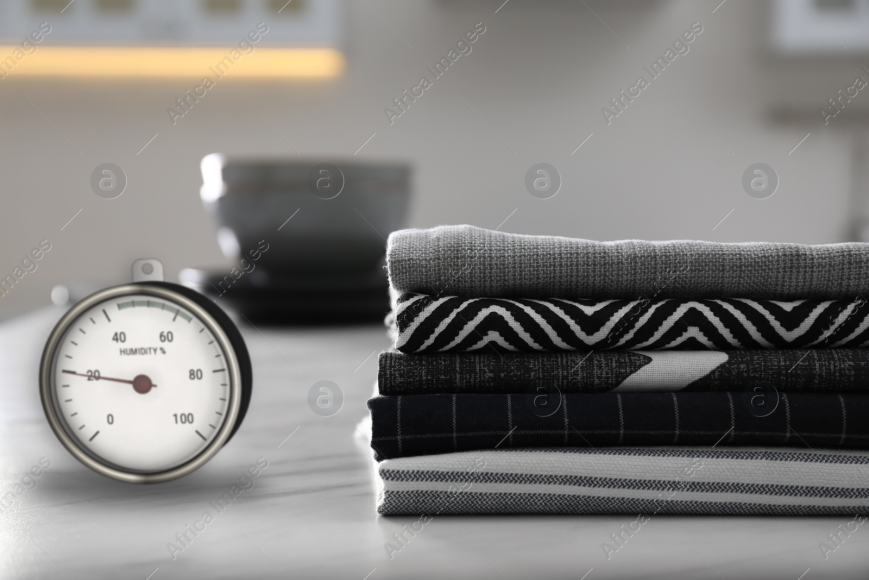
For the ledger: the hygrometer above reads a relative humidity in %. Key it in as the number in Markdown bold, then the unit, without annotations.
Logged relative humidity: **20** %
